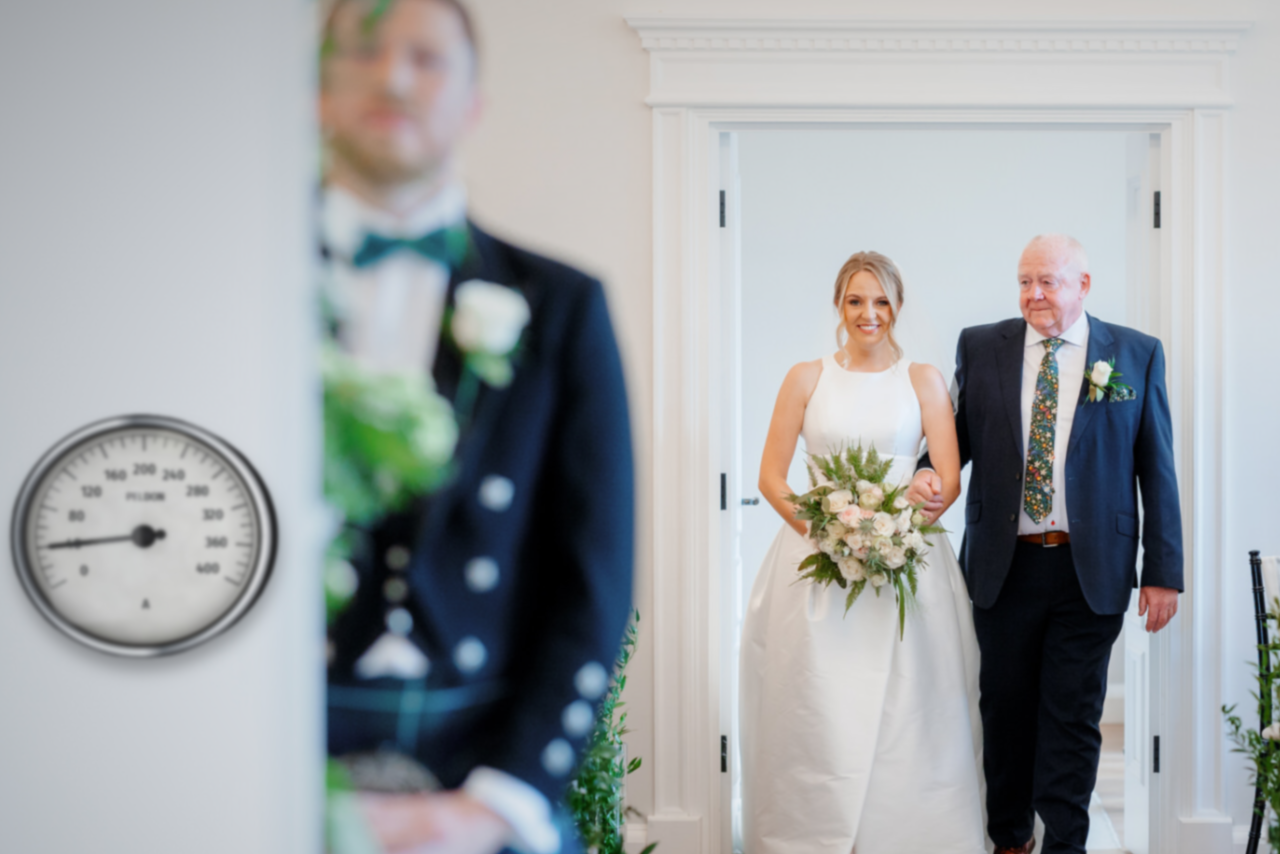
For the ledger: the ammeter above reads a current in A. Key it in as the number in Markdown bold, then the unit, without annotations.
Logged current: **40** A
